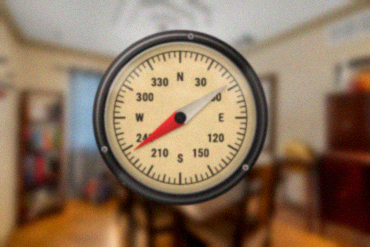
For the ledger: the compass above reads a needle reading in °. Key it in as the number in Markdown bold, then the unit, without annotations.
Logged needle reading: **235** °
